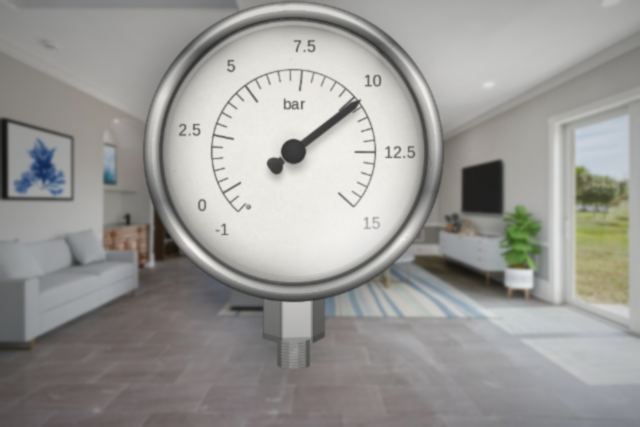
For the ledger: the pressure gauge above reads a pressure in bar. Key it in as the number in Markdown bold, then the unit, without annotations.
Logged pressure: **10.25** bar
